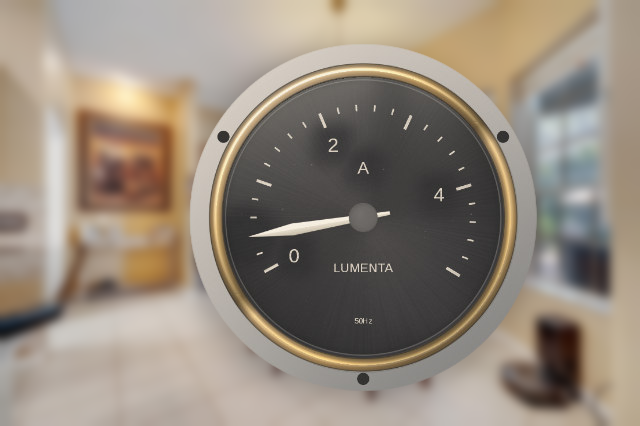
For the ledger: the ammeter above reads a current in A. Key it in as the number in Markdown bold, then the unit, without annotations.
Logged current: **0.4** A
